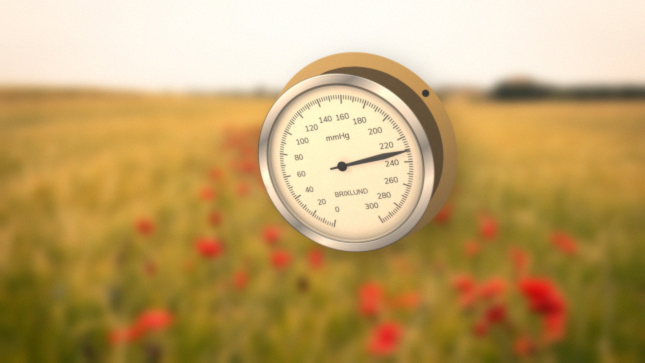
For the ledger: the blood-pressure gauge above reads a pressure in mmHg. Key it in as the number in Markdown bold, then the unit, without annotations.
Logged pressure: **230** mmHg
